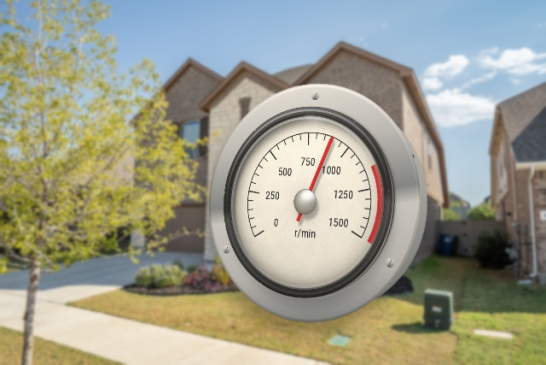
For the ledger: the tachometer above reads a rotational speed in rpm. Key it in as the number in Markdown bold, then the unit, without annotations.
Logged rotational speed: **900** rpm
